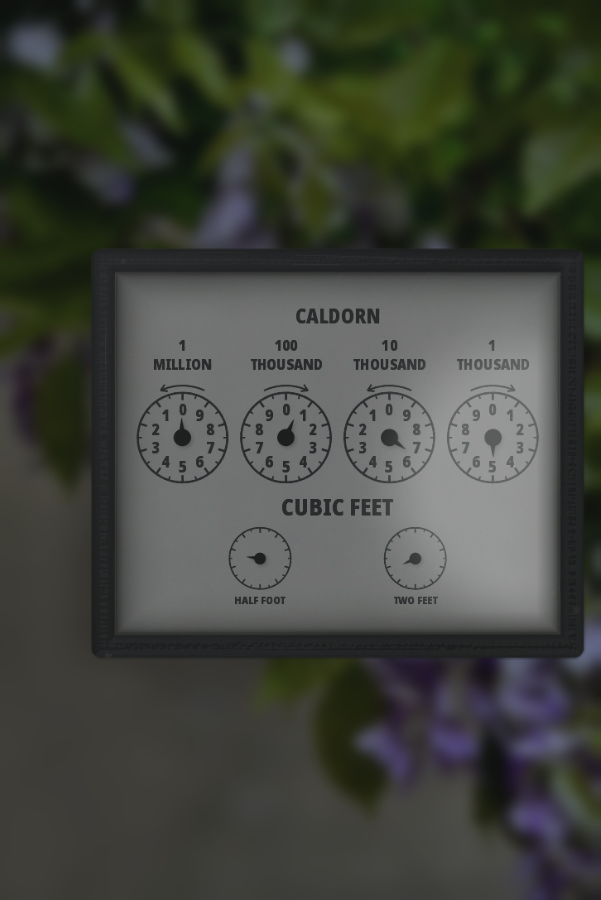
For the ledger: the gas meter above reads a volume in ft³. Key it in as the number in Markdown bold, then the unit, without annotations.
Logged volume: **6500** ft³
